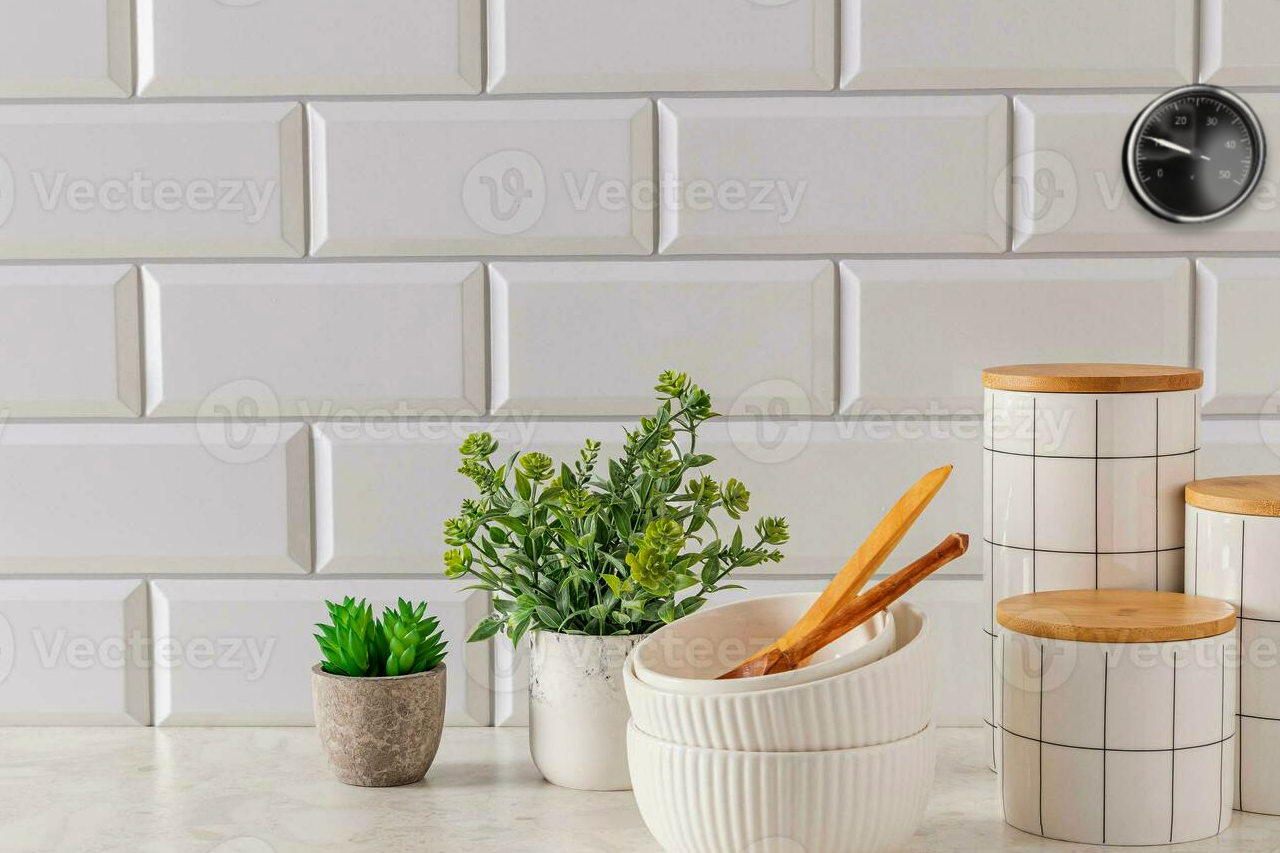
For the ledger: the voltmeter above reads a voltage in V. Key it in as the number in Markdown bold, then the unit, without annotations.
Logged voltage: **10** V
